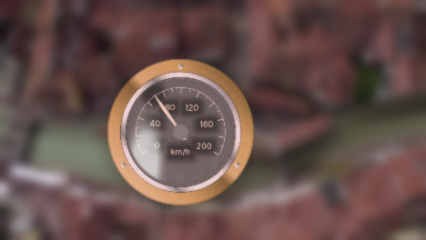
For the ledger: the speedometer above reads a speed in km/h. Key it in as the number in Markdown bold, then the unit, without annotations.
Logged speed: **70** km/h
